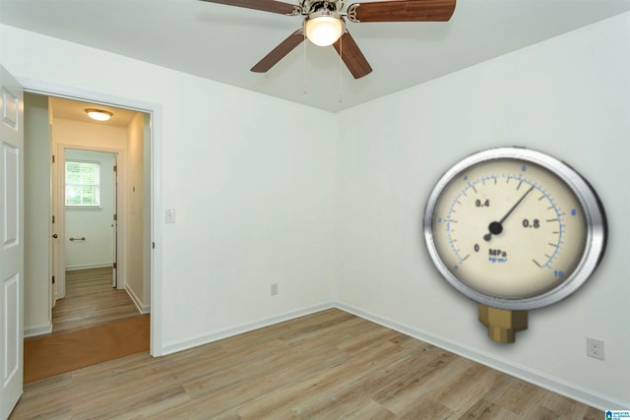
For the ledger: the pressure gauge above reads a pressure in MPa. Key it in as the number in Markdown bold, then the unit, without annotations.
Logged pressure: **0.65** MPa
